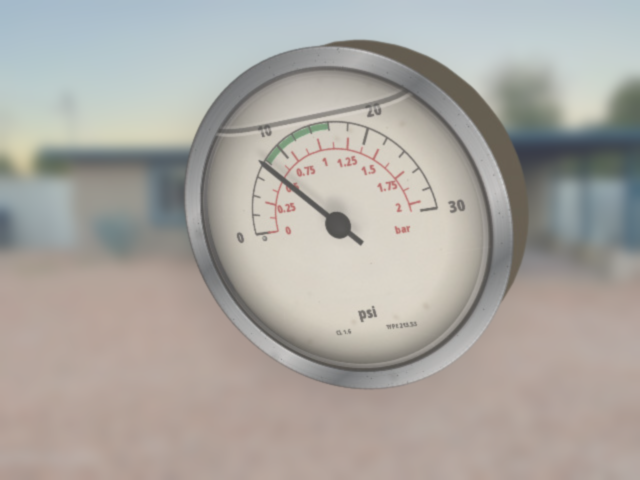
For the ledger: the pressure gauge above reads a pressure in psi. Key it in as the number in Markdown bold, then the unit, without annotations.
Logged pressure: **8** psi
